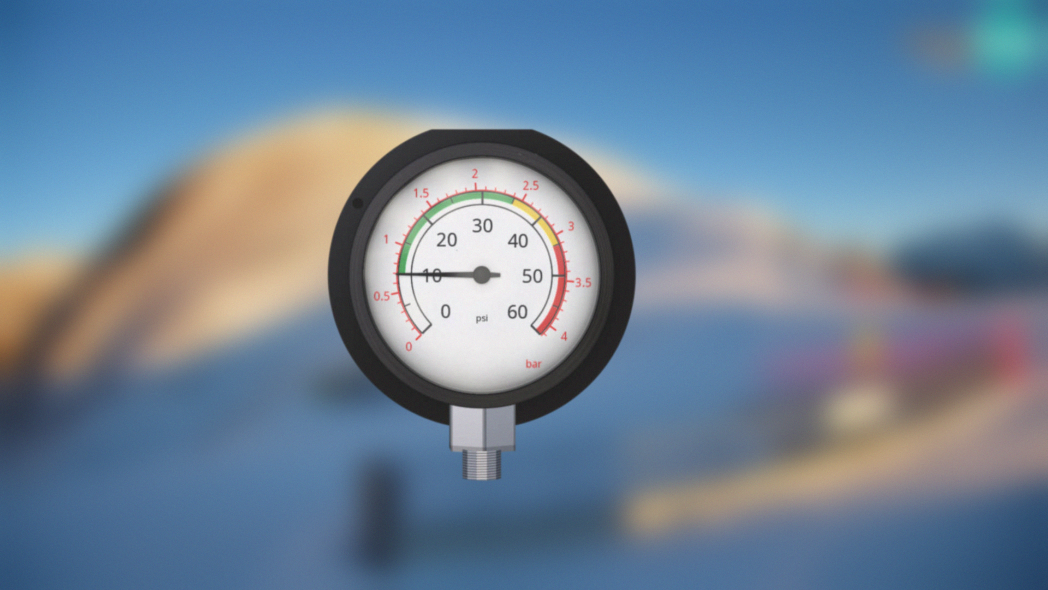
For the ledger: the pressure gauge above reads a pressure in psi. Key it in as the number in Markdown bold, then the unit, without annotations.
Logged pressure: **10** psi
